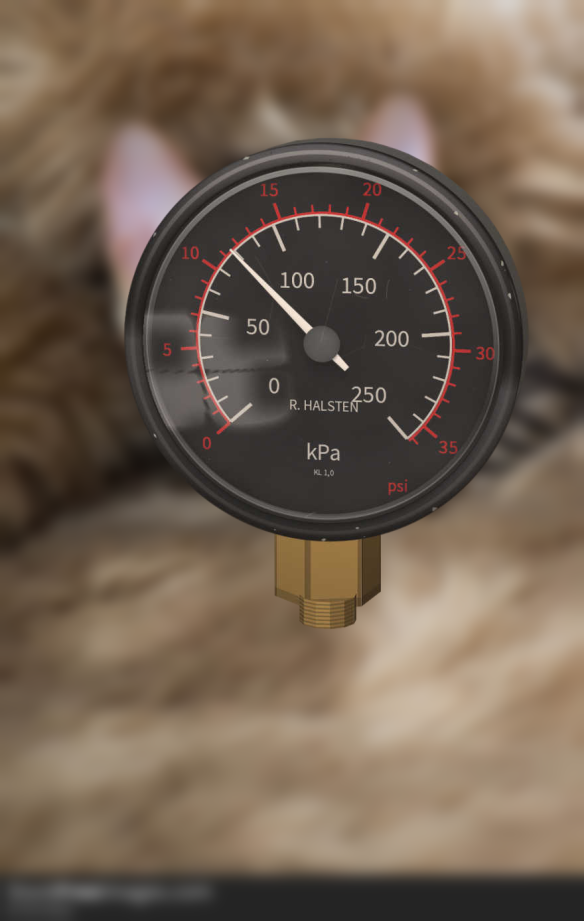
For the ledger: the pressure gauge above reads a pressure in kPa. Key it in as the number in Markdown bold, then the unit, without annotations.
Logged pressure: **80** kPa
